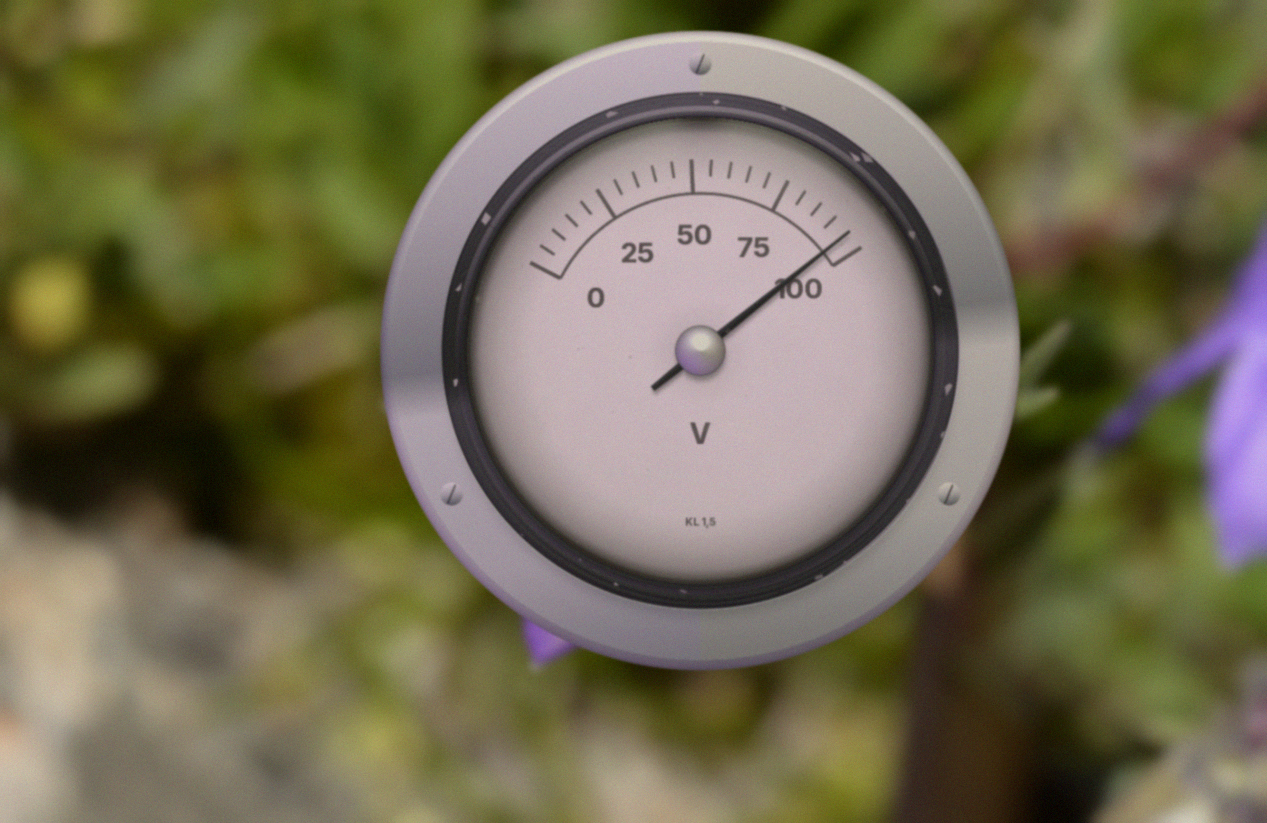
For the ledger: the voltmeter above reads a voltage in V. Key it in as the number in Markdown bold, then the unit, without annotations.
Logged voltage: **95** V
